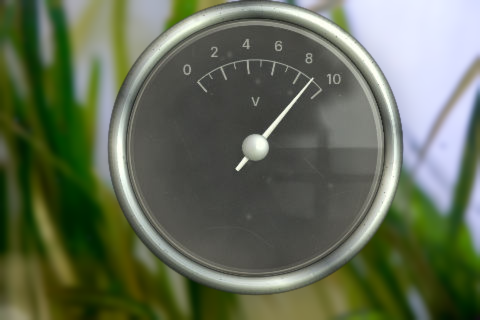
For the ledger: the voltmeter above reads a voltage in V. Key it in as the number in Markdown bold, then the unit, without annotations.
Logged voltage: **9** V
